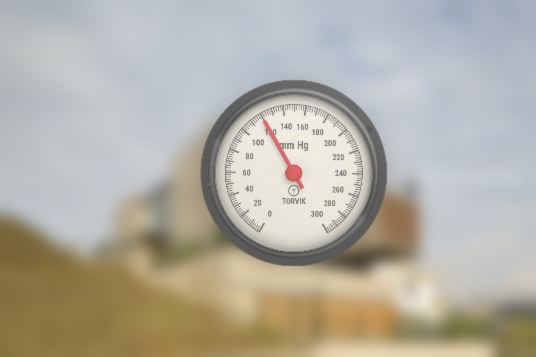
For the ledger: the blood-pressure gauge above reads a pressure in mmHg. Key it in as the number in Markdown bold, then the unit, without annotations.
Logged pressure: **120** mmHg
